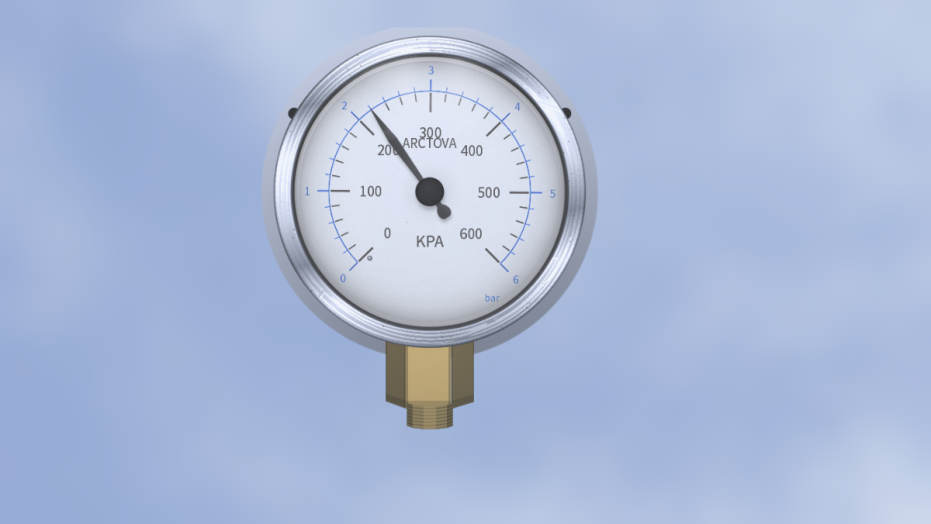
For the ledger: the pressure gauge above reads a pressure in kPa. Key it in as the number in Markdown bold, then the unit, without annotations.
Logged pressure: **220** kPa
